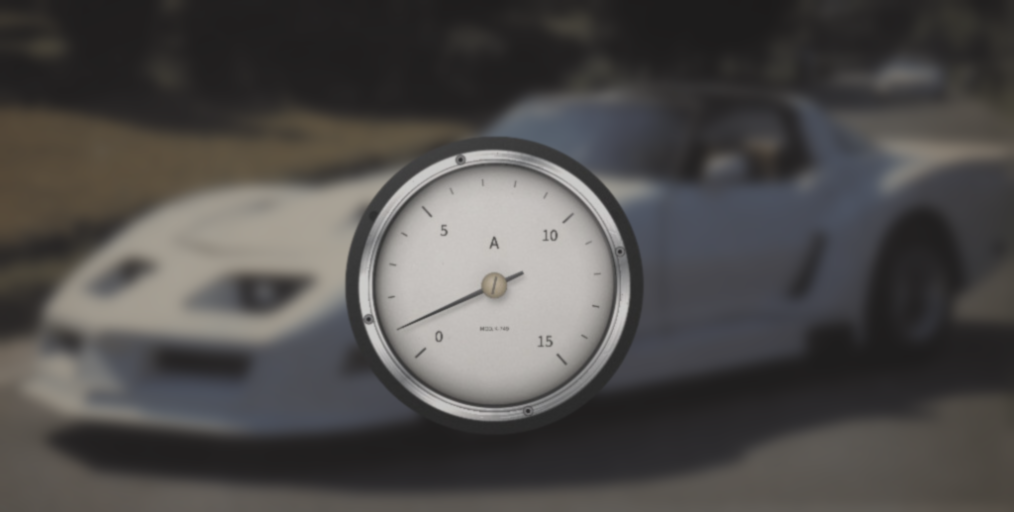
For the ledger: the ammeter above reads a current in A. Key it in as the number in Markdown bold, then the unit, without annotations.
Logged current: **1** A
